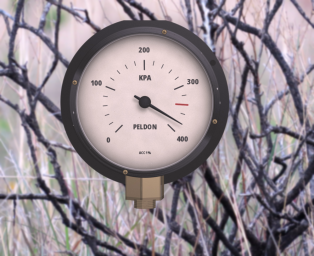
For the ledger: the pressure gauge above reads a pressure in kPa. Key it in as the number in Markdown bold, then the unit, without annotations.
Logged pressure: **380** kPa
